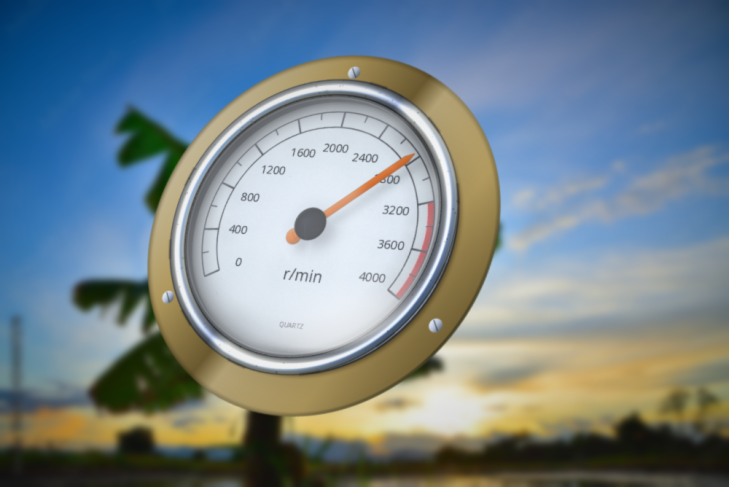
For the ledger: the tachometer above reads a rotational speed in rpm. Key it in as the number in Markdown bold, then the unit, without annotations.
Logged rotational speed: **2800** rpm
